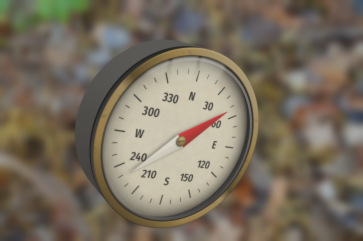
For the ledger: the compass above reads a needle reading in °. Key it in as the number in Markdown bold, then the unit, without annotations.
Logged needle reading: **50** °
